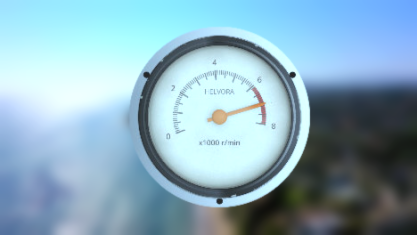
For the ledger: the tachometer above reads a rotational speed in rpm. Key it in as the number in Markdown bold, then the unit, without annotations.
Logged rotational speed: **7000** rpm
